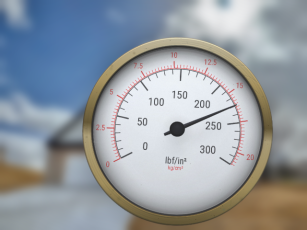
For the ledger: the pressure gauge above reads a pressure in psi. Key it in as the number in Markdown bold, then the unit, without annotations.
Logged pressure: **230** psi
